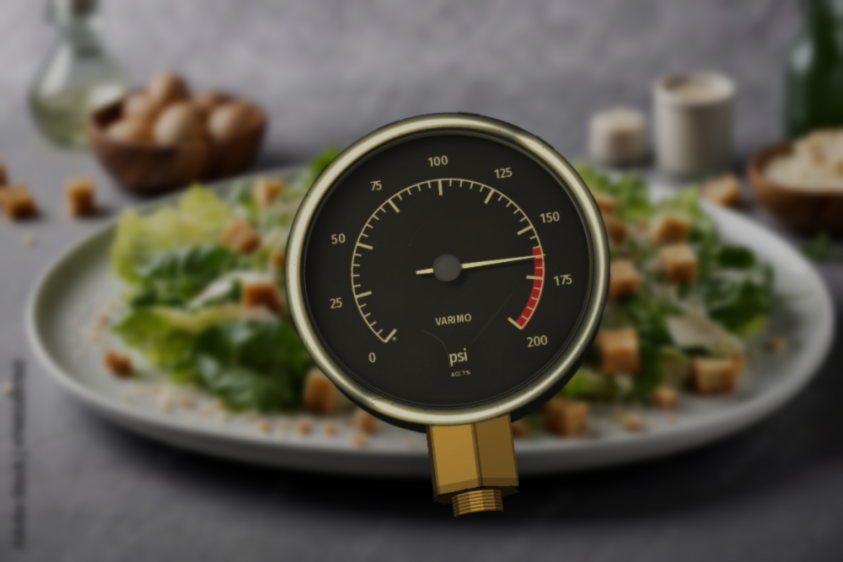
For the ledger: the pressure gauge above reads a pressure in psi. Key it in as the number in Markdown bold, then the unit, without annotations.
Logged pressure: **165** psi
